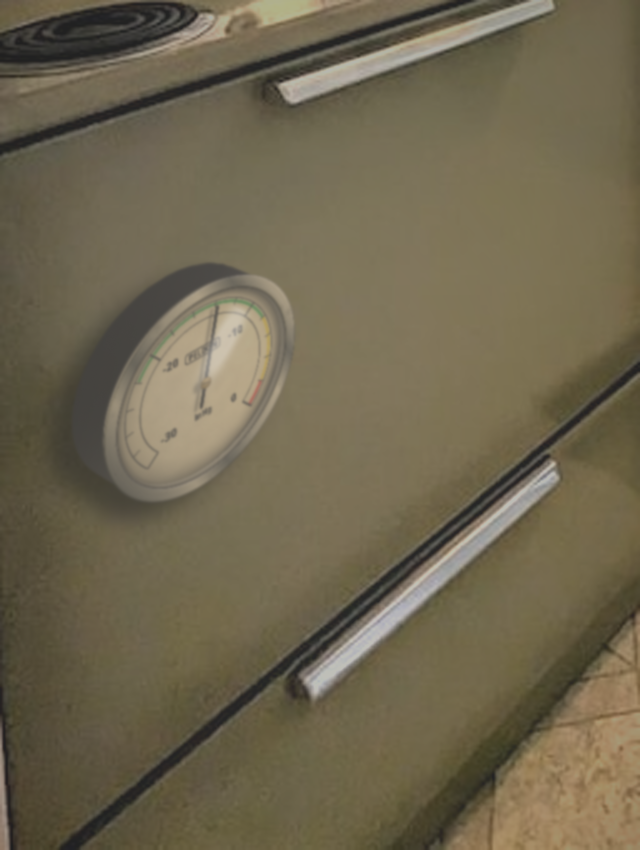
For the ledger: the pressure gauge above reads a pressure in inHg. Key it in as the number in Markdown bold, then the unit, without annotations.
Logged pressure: **-14** inHg
